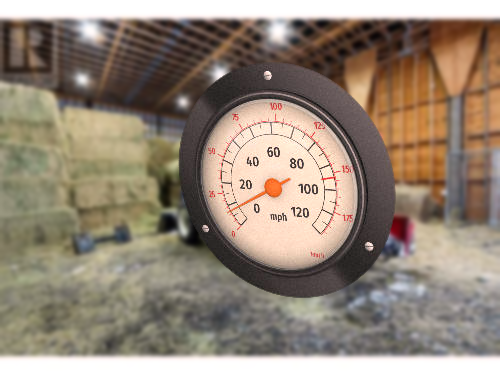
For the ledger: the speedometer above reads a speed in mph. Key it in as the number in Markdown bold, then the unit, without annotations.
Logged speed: **7.5** mph
